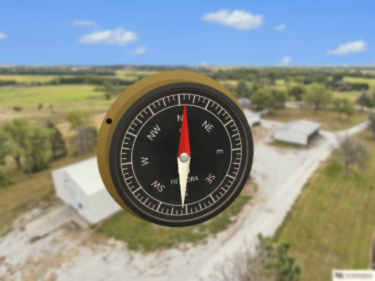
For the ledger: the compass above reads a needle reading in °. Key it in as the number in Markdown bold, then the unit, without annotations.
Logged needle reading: **5** °
